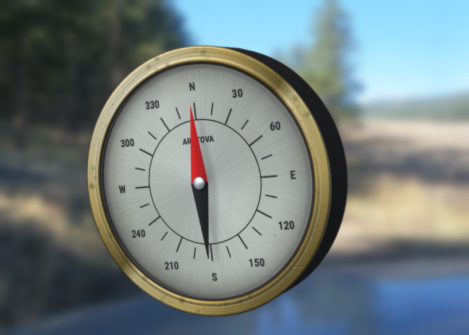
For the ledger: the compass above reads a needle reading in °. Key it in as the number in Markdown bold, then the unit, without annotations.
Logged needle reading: **0** °
